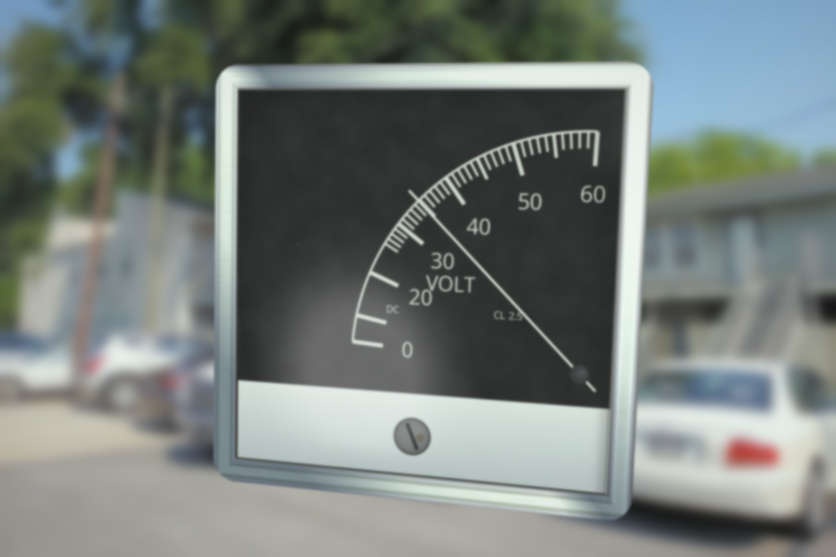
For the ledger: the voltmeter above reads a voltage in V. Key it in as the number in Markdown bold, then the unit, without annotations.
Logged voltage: **35** V
